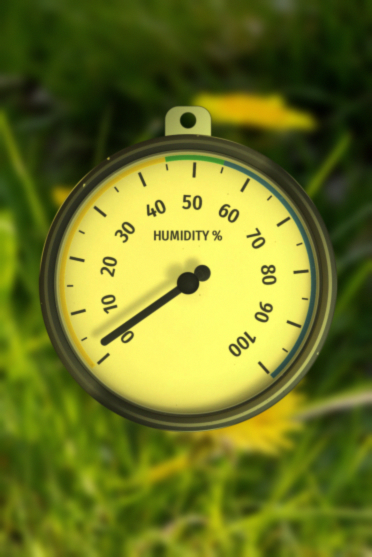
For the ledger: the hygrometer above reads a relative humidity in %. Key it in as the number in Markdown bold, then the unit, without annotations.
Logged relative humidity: **2.5** %
